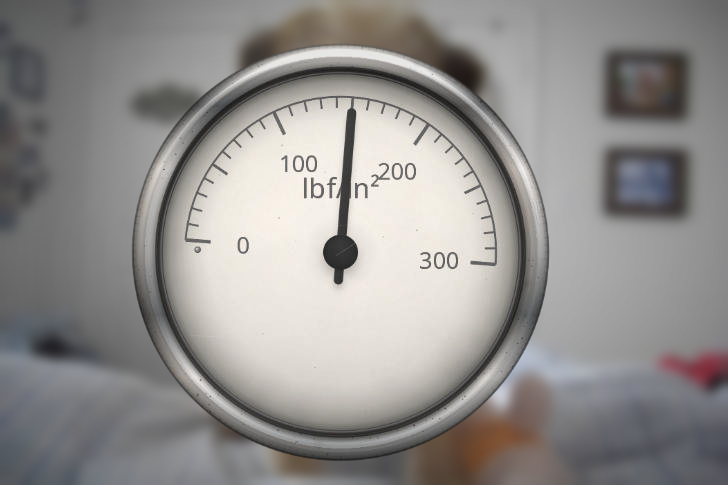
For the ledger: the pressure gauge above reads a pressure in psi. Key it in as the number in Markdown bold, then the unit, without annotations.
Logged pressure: **150** psi
